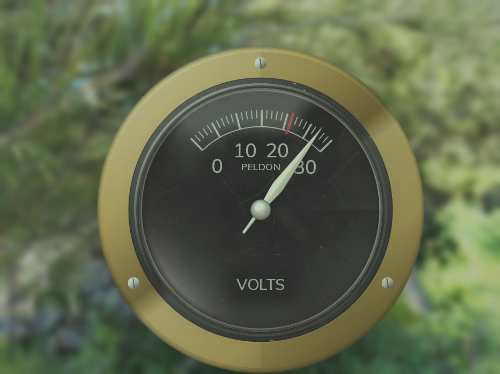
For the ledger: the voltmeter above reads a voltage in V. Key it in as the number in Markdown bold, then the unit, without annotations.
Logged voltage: **27** V
